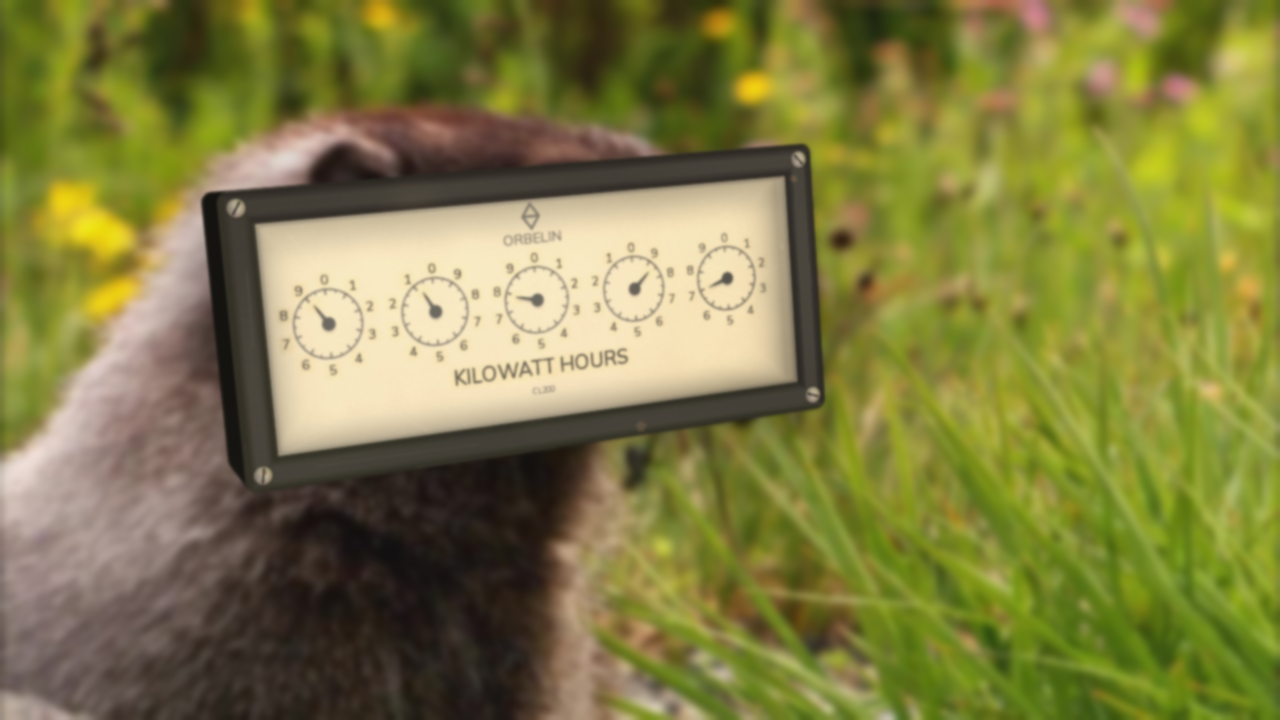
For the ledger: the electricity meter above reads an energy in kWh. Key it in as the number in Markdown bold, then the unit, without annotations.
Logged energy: **90787** kWh
